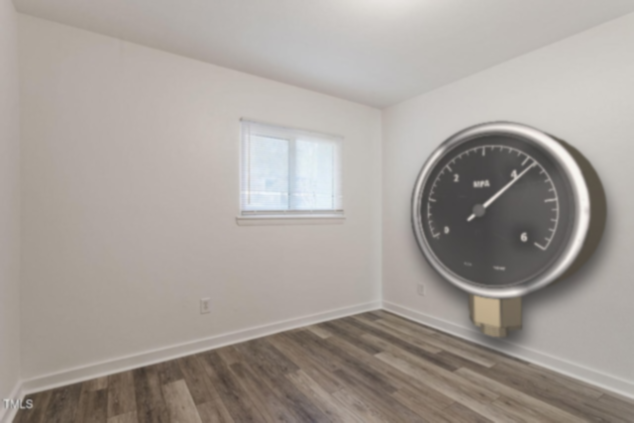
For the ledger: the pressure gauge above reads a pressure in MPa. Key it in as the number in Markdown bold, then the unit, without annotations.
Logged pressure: **4.2** MPa
